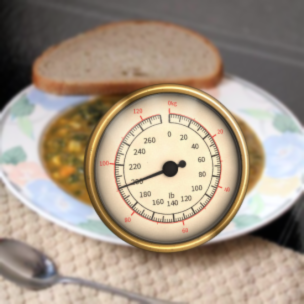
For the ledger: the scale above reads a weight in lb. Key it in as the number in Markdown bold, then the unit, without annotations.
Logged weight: **200** lb
